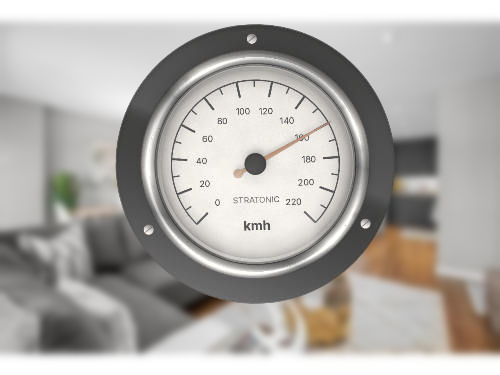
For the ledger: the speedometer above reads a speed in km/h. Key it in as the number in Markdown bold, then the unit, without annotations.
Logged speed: **160** km/h
